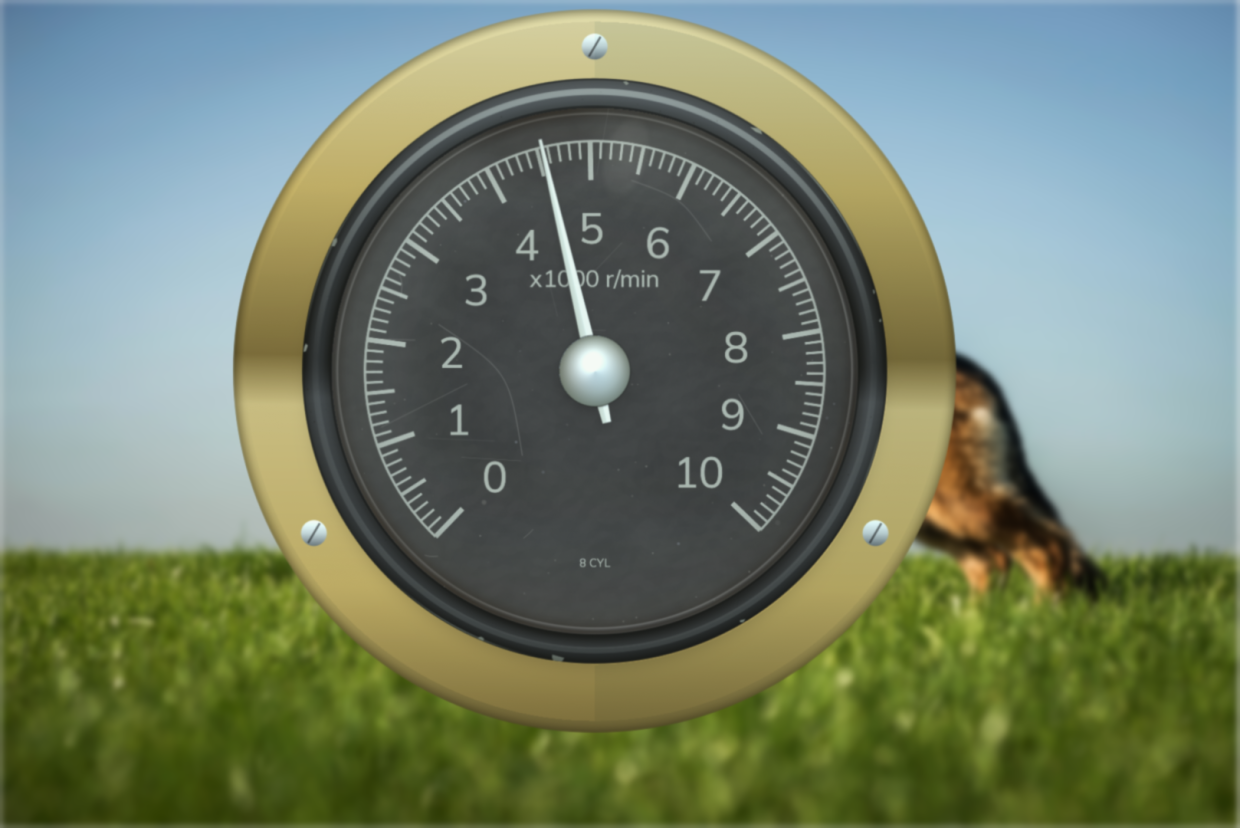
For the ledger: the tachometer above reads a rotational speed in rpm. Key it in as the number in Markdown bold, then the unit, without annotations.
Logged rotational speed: **4550** rpm
